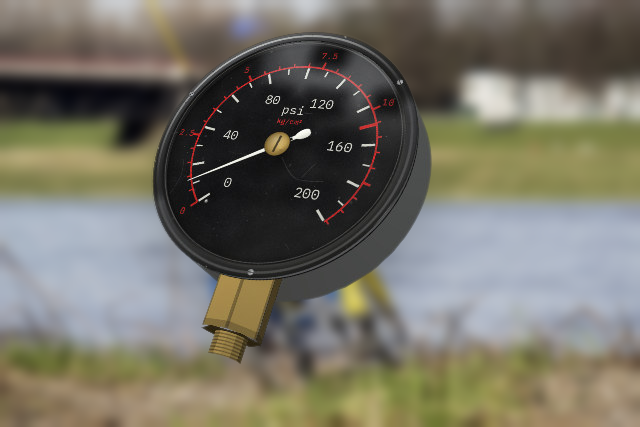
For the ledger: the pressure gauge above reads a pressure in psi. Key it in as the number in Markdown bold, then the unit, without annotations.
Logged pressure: **10** psi
